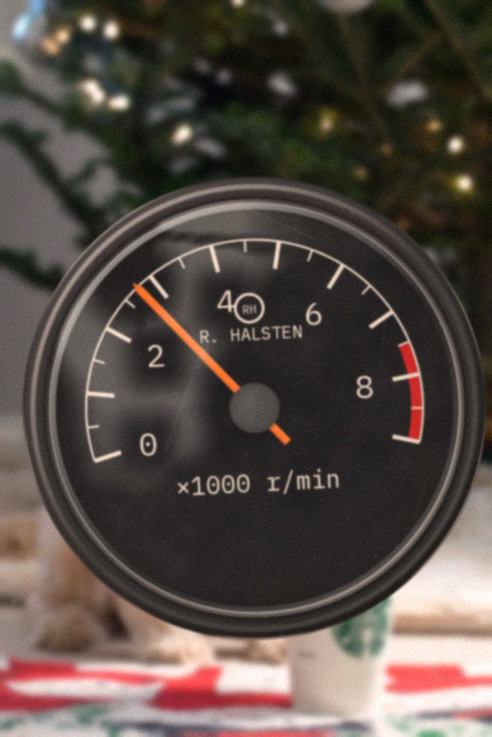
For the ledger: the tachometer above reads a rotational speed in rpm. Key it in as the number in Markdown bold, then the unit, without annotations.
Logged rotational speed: **2750** rpm
